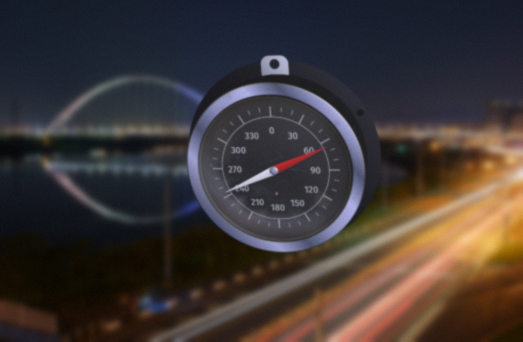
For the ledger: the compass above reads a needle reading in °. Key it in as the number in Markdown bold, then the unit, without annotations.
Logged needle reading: **65** °
